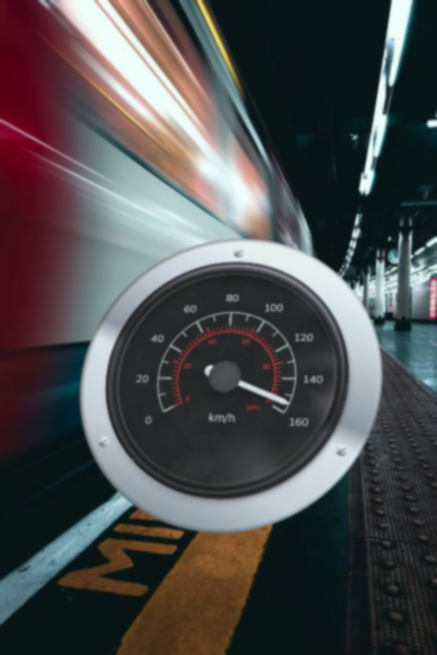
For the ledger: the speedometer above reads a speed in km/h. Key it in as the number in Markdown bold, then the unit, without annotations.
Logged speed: **155** km/h
